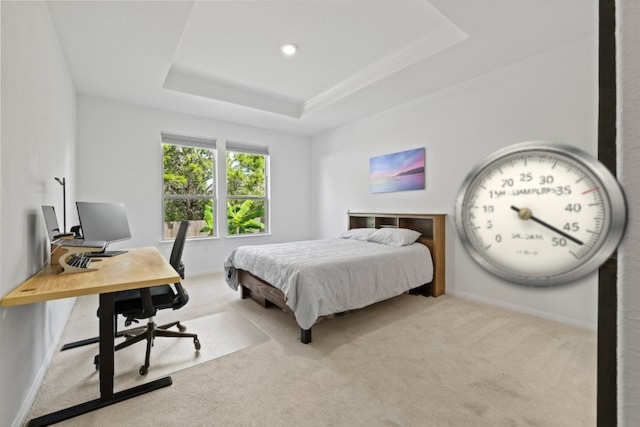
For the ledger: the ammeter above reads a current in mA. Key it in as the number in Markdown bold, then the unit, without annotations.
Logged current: **47.5** mA
